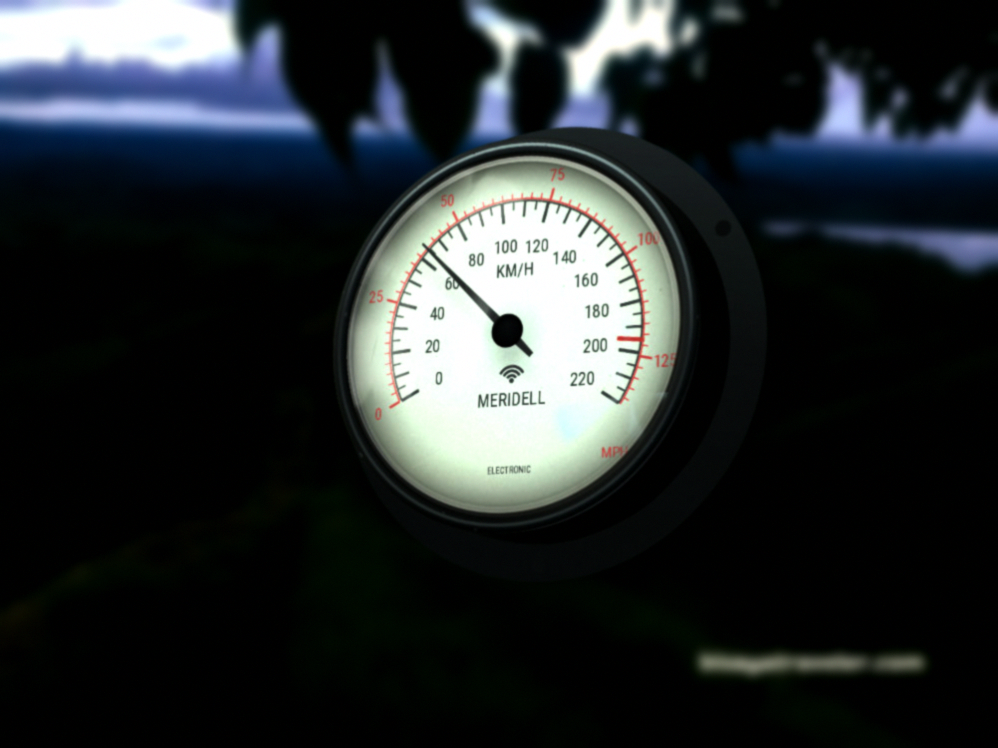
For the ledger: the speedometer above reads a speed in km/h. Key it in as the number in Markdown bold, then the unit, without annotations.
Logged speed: **65** km/h
